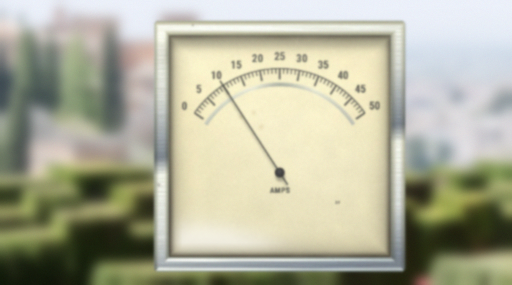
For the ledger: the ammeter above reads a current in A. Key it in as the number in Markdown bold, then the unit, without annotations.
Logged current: **10** A
